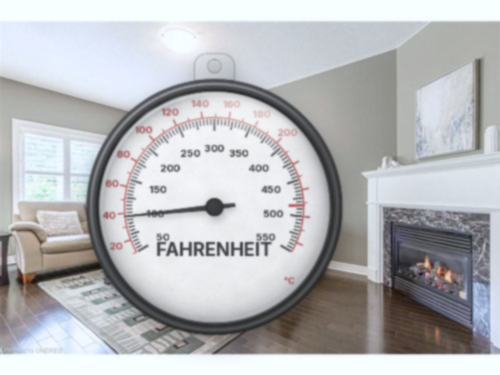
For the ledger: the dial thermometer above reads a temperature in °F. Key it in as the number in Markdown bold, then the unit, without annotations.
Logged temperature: **100** °F
